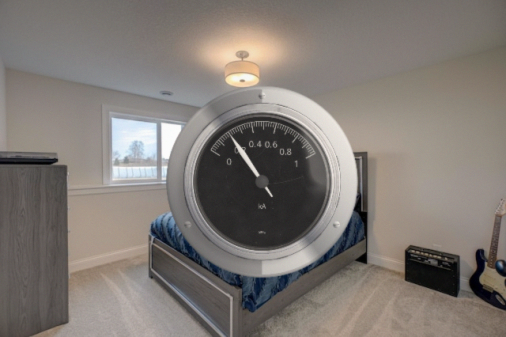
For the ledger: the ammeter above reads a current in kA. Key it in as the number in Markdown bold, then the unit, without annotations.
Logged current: **0.2** kA
